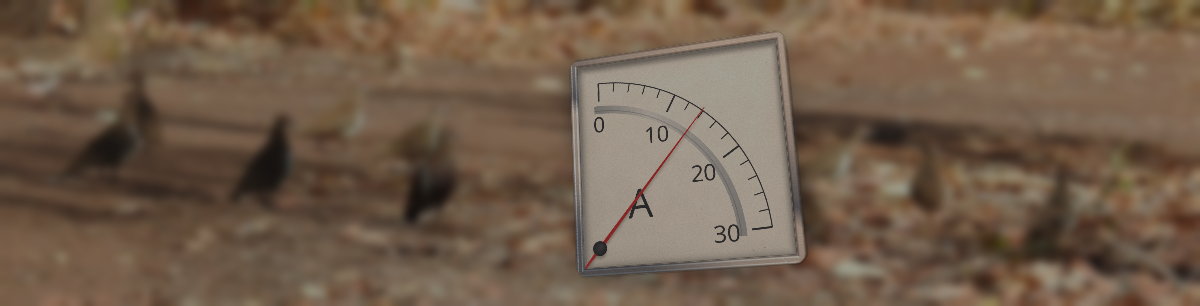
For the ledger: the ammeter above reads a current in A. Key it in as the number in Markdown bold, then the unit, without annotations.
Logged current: **14** A
